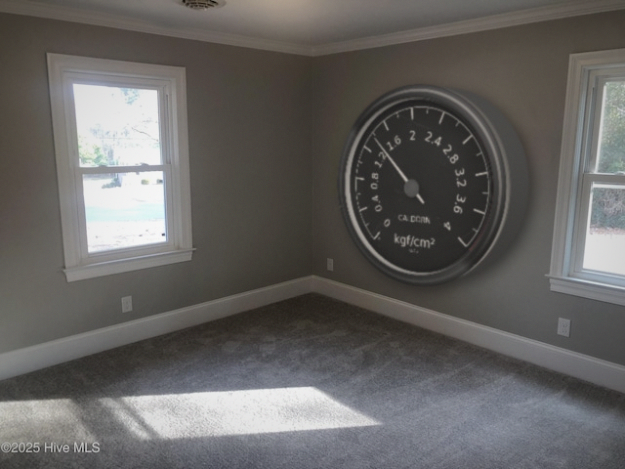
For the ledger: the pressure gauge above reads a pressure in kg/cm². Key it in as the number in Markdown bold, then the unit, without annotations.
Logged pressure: **1.4** kg/cm²
